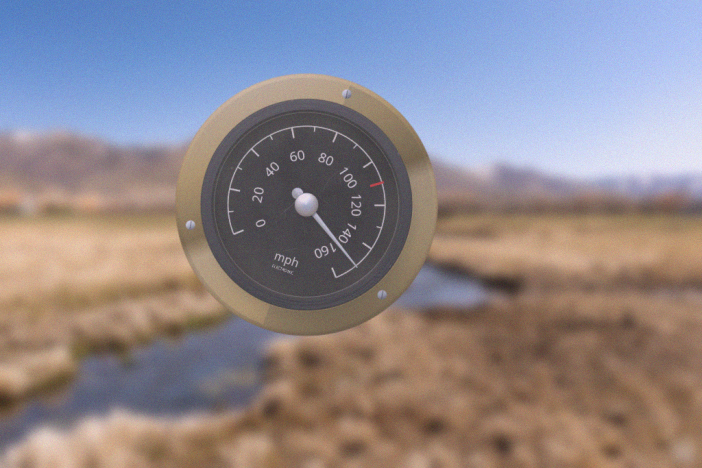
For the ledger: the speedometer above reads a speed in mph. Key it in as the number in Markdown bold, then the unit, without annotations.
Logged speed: **150** mph
